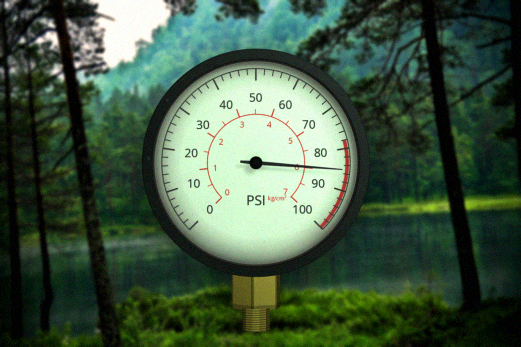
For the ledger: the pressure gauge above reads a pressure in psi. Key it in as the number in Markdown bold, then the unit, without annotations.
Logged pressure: **85** psi
